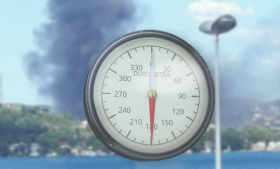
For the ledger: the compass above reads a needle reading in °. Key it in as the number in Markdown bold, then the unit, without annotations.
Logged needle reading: **180** °
